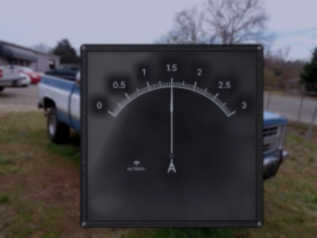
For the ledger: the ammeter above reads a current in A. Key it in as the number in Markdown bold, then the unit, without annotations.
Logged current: **1.5** A
